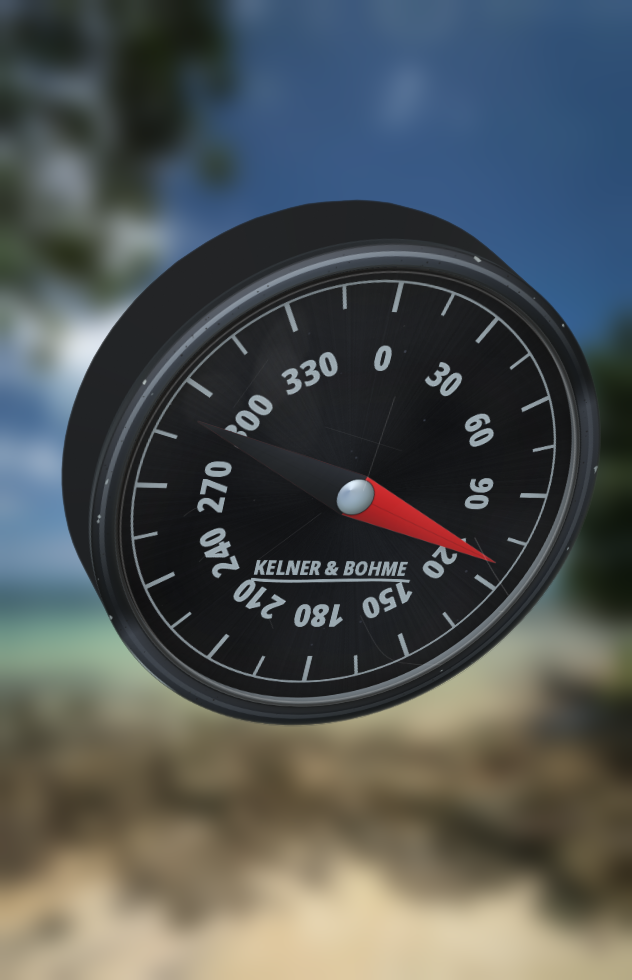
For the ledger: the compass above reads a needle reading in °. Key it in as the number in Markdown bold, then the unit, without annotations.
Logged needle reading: **112.5** °
